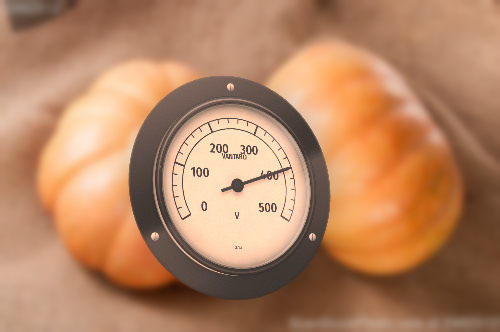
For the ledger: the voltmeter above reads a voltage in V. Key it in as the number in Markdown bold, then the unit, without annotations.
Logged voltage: **400** V
